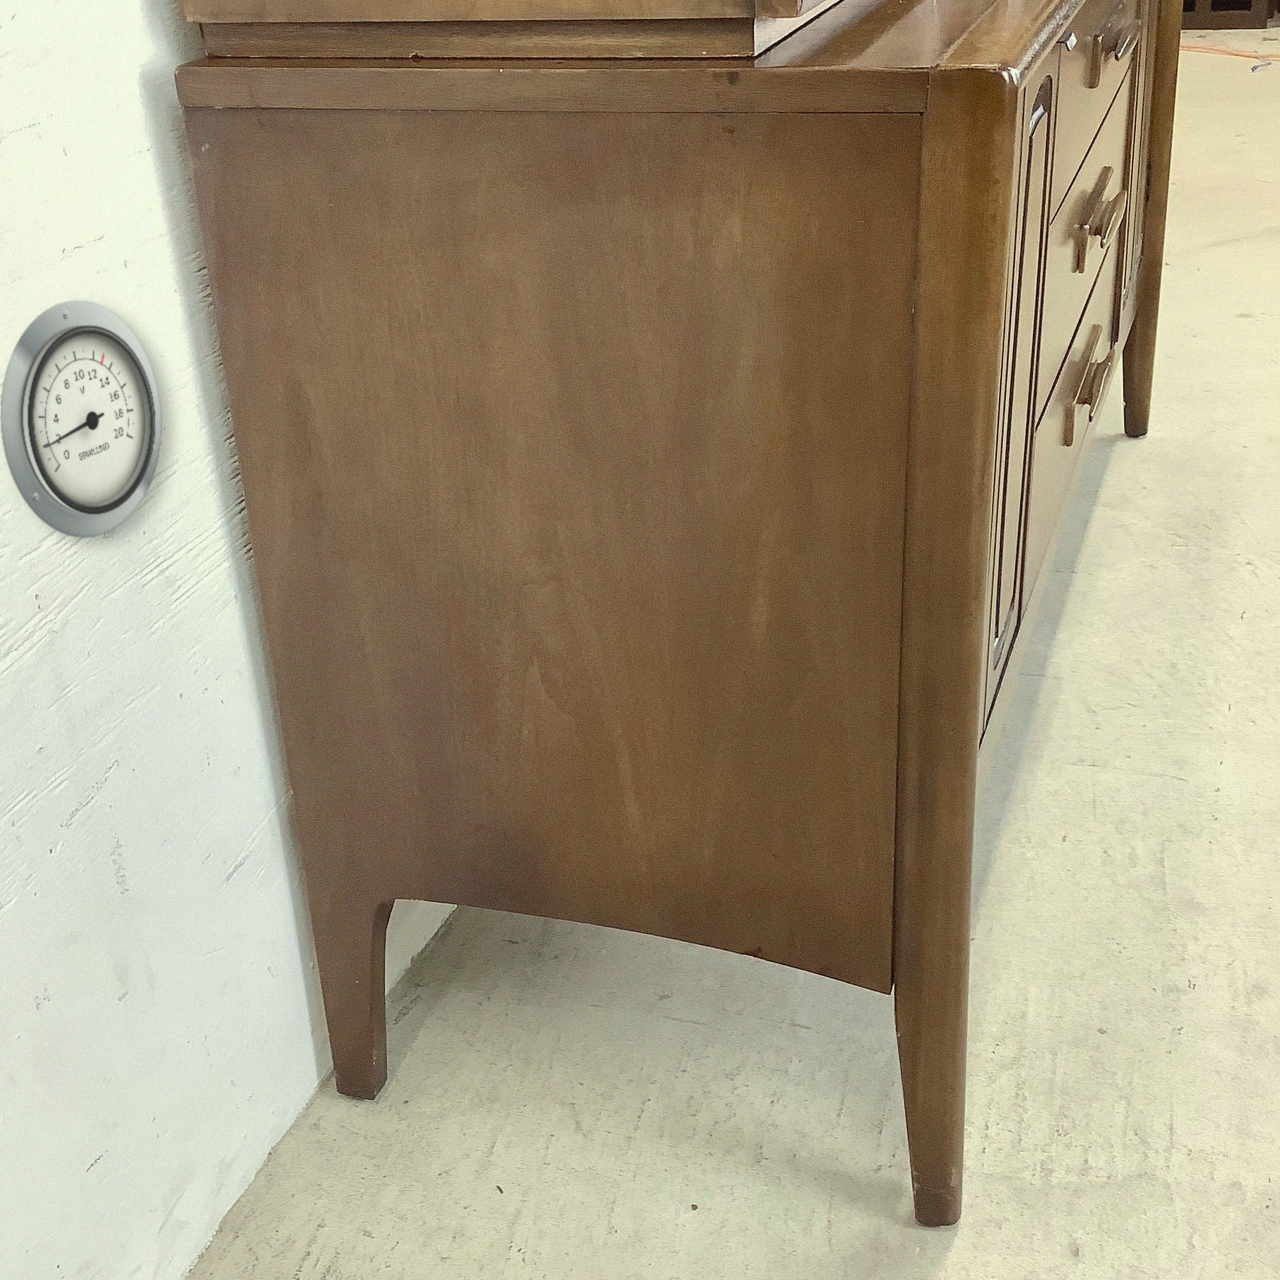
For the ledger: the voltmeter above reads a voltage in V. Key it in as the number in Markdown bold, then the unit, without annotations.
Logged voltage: **2** V
